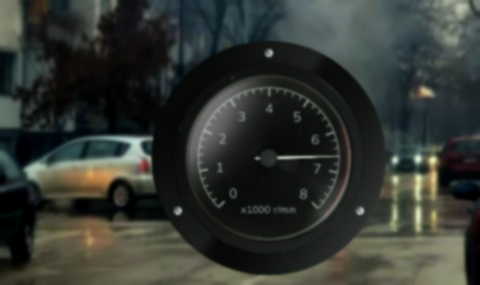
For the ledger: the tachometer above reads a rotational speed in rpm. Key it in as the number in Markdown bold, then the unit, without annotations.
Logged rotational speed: **6600** rpm
